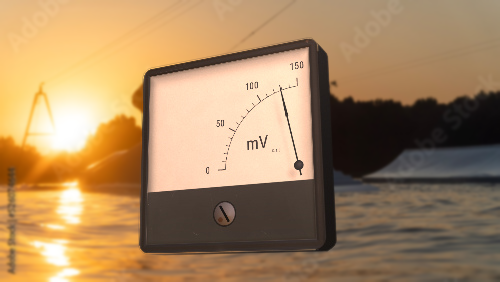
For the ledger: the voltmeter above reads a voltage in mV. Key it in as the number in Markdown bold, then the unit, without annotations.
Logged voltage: **130** mV
